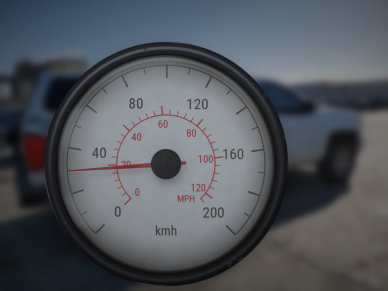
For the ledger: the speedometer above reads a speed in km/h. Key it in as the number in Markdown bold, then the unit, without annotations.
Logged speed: **30** km/h
